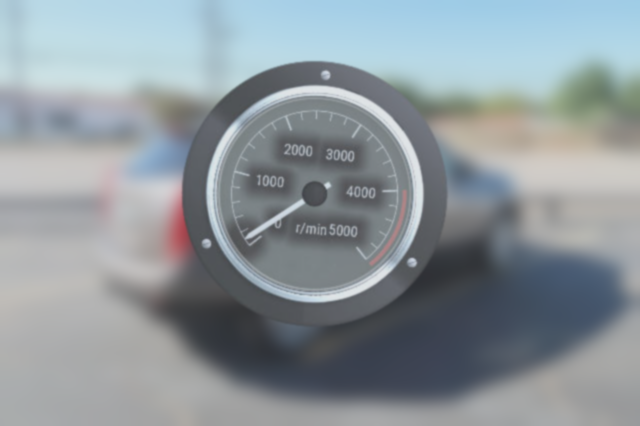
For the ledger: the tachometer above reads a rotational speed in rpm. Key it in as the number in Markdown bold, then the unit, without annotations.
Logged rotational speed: **100** rpm
